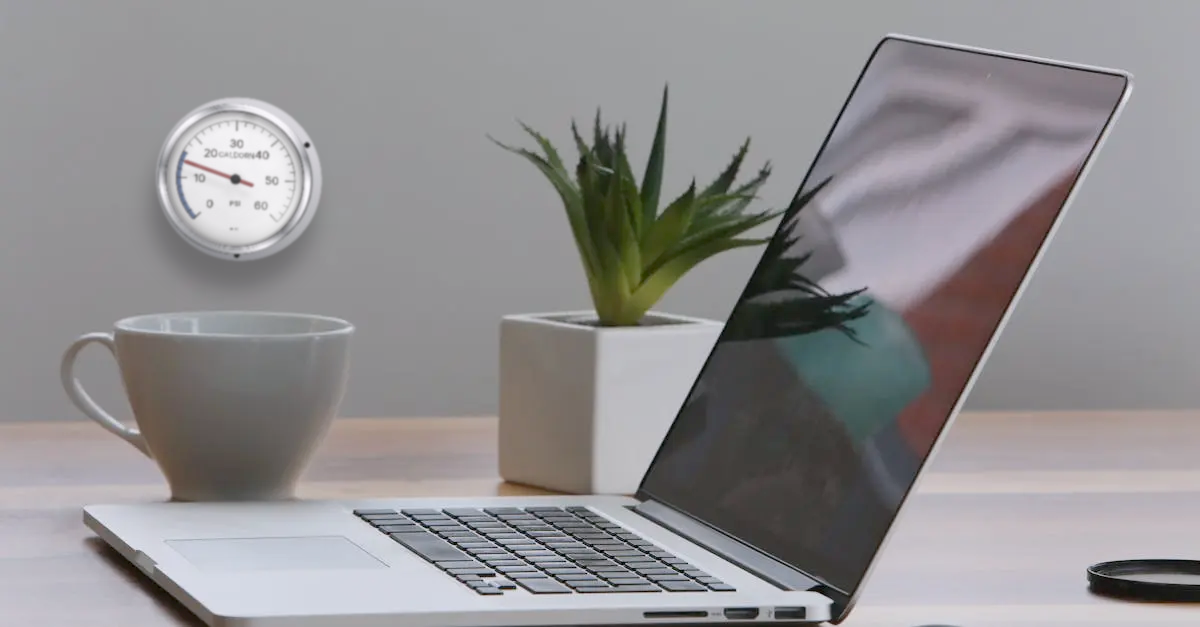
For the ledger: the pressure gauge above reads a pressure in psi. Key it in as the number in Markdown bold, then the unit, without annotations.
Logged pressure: **14** psi
